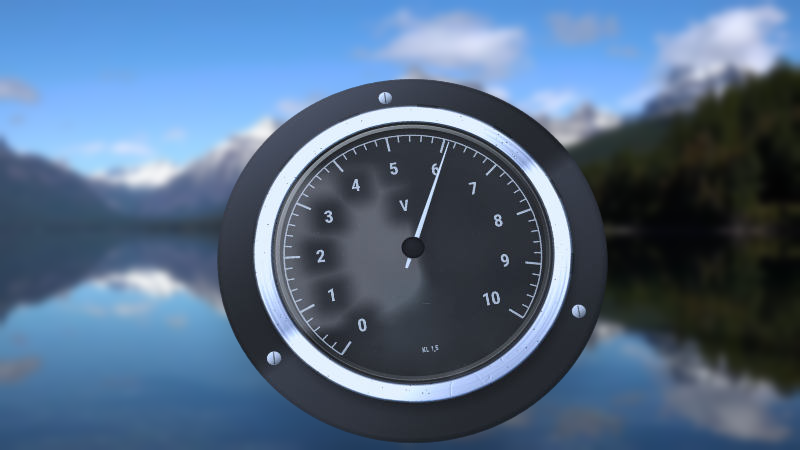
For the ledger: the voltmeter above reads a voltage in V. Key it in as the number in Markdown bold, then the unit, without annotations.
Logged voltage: **6.1** V
